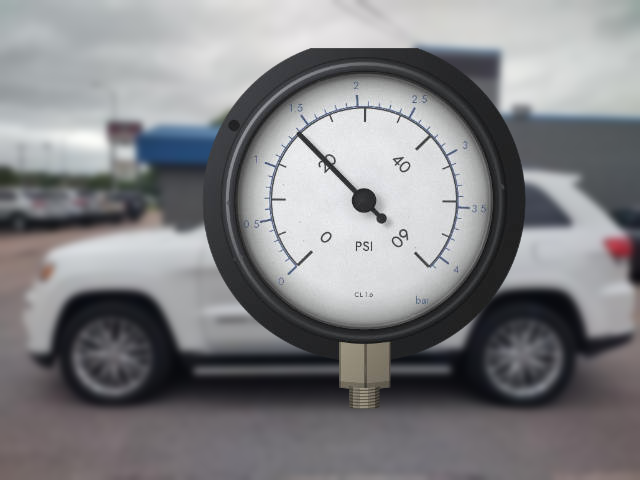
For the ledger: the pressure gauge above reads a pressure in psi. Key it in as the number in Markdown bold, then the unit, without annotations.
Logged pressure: **20** psi
